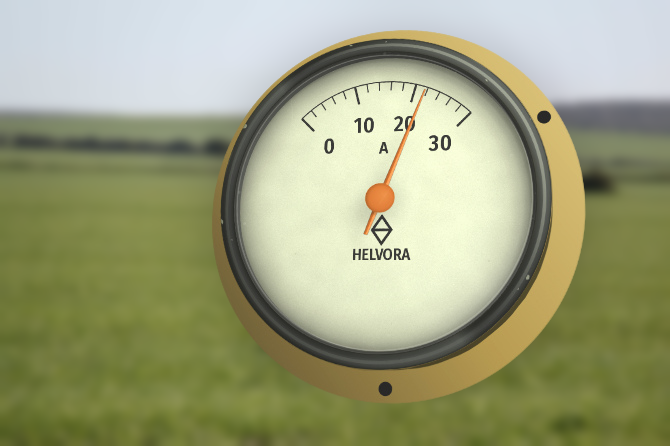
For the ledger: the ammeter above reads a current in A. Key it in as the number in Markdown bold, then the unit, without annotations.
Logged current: **22** A
